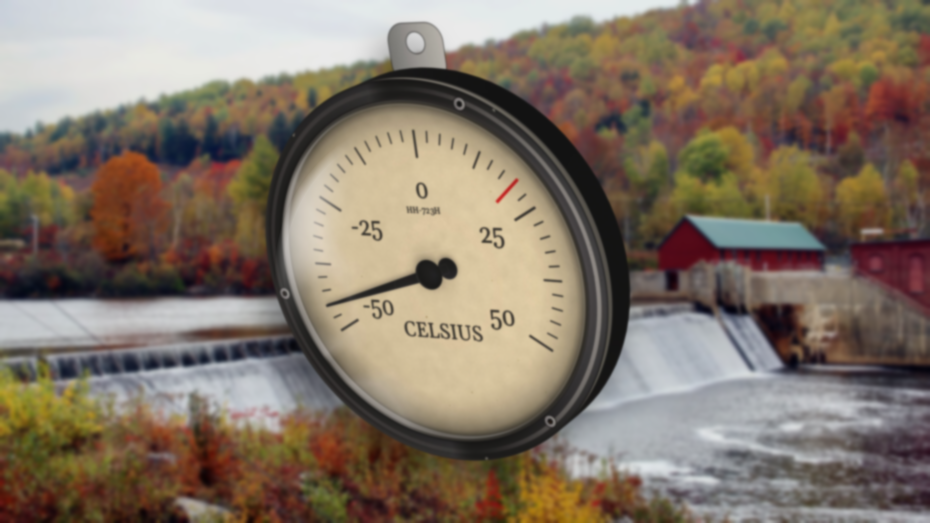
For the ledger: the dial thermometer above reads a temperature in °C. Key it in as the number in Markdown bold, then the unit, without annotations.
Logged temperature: **-45** °C
